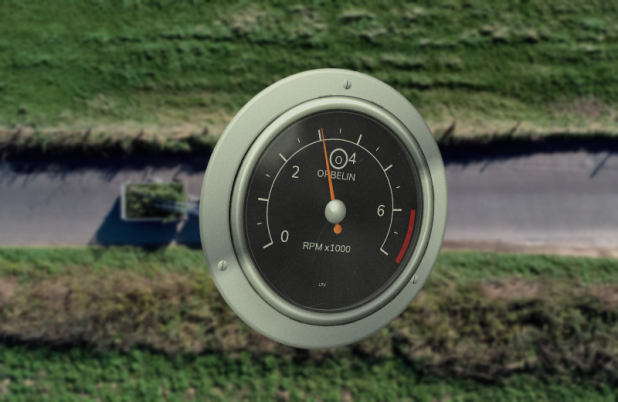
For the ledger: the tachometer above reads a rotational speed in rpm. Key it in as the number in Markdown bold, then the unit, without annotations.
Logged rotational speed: **3000** rpm
